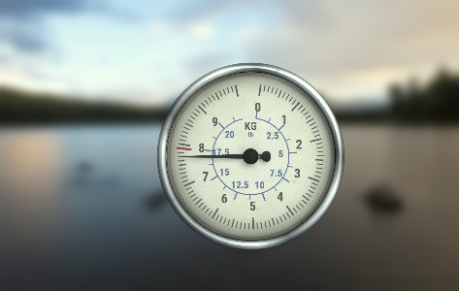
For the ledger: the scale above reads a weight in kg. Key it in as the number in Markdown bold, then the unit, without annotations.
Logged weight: **7.7** kg
